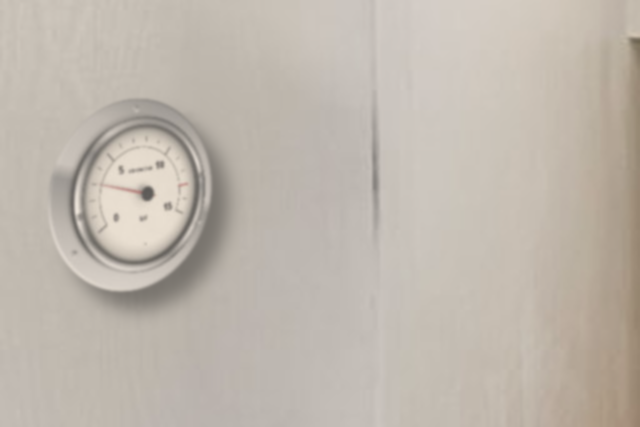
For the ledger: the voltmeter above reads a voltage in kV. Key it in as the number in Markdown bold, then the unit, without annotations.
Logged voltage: **3** kV
